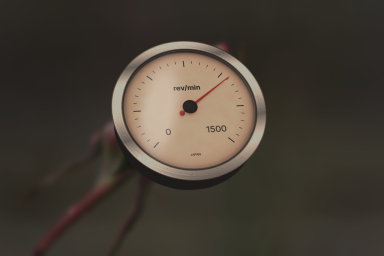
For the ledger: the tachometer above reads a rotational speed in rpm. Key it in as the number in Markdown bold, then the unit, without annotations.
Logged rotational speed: **1050** rpm
